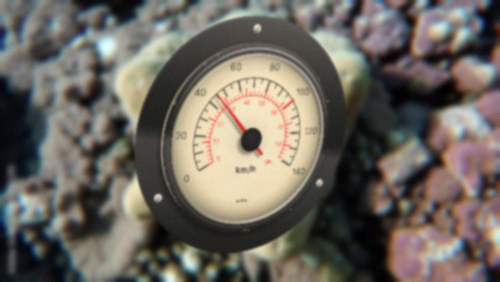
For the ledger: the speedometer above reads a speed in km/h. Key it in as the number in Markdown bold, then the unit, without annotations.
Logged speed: **45** km/h
